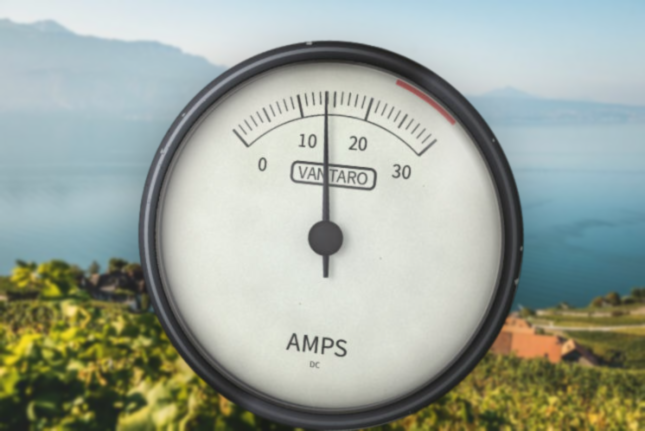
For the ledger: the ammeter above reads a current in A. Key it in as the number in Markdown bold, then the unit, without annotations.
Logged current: **14** A
